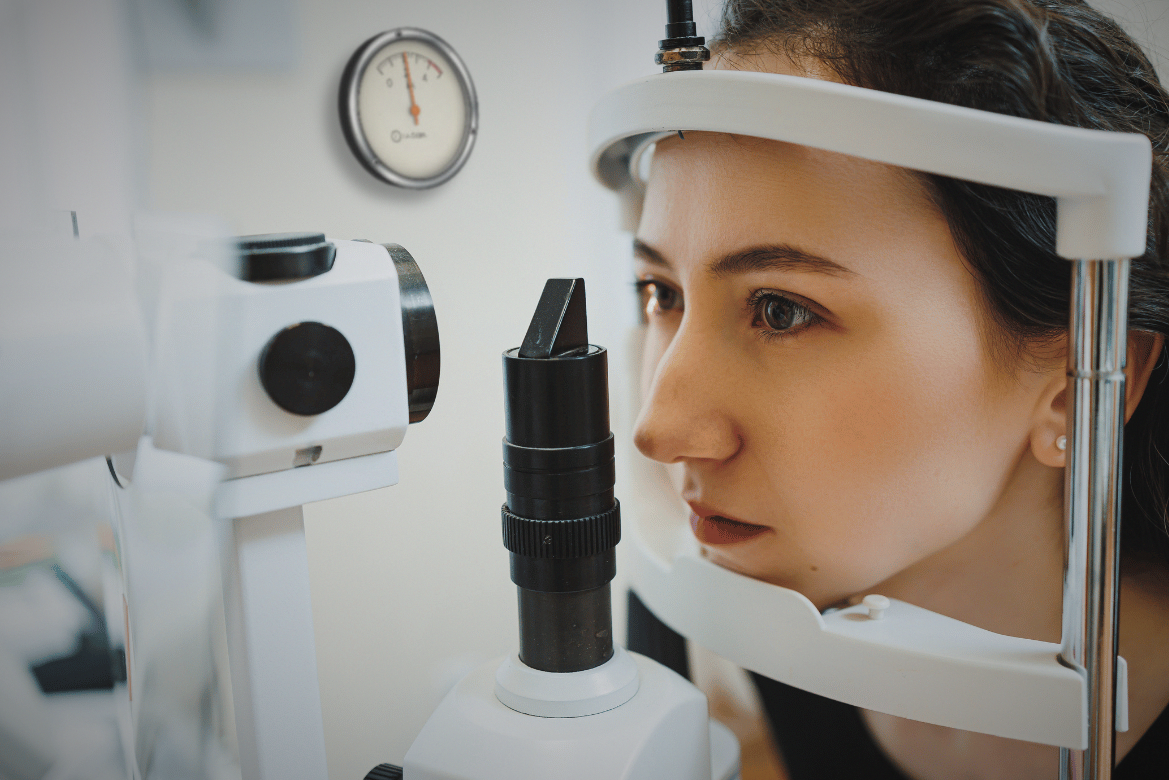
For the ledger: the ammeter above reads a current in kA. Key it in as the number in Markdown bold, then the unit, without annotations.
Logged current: **2** kA
